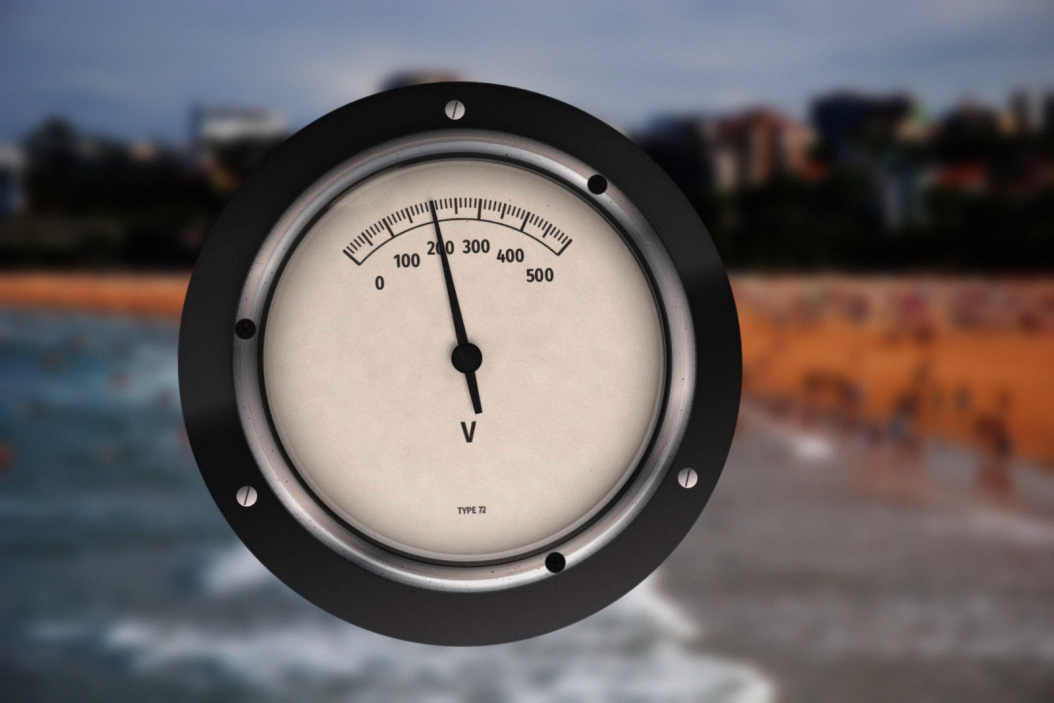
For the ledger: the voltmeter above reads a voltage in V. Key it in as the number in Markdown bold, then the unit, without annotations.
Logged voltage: **200** V
